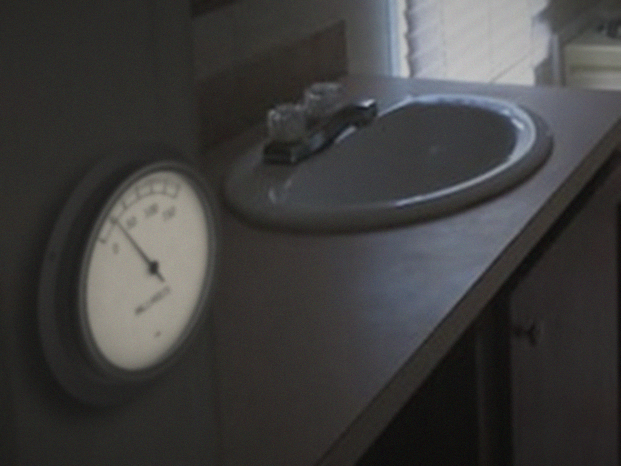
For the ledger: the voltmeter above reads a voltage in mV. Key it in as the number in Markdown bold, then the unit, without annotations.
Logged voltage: **25** mV
